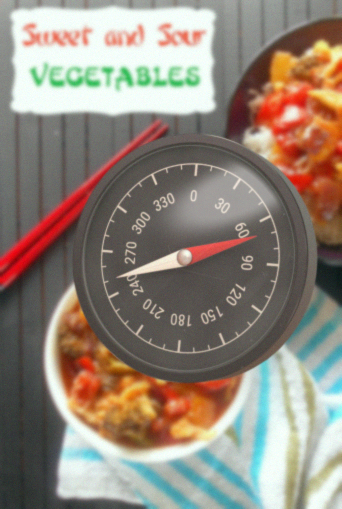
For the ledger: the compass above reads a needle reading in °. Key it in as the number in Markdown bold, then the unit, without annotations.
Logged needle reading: **70** °
